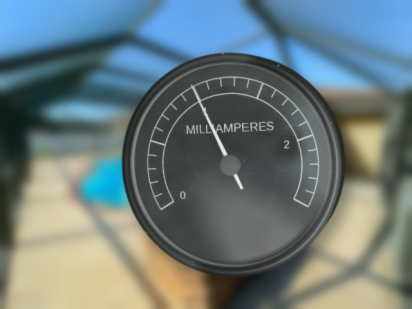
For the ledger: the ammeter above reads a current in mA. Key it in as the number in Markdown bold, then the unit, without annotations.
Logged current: **1** mA
